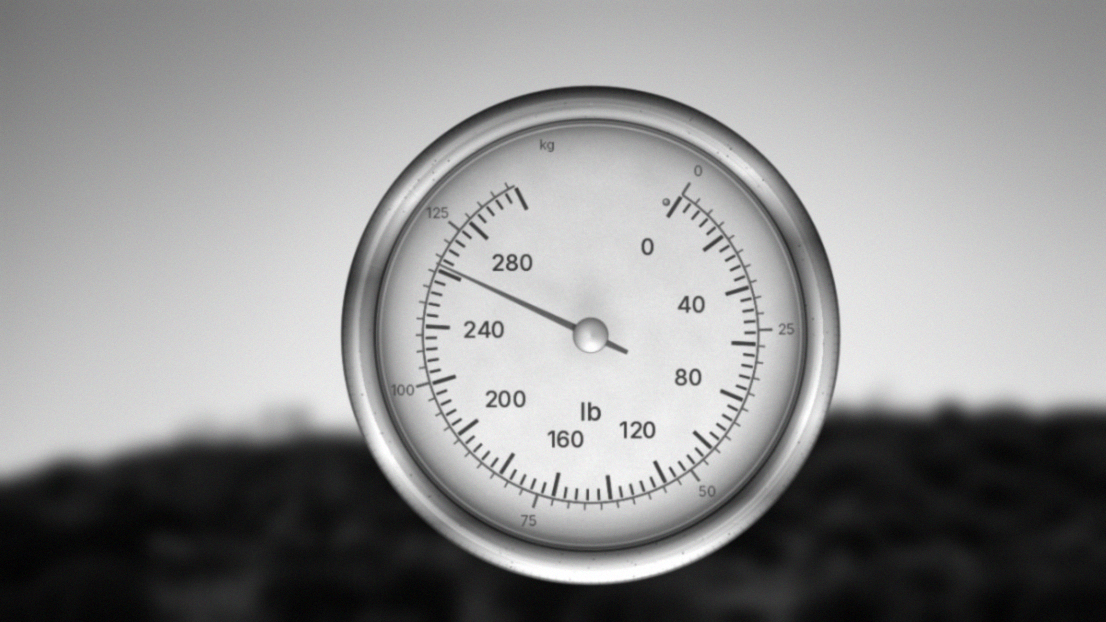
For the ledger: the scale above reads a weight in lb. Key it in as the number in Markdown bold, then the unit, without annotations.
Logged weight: **262** lb
